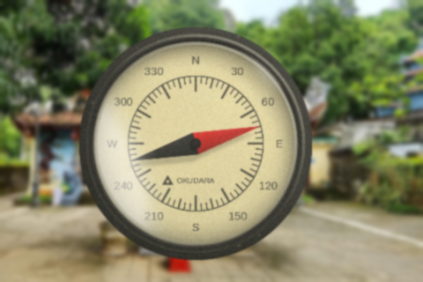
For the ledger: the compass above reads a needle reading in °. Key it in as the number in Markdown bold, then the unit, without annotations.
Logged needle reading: **75** °
